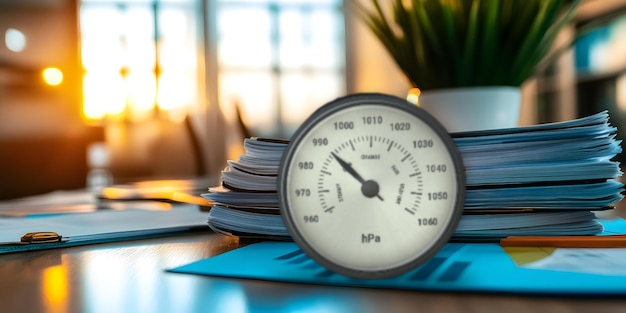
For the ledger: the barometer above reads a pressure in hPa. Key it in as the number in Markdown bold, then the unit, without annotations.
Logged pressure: **990** hPa
